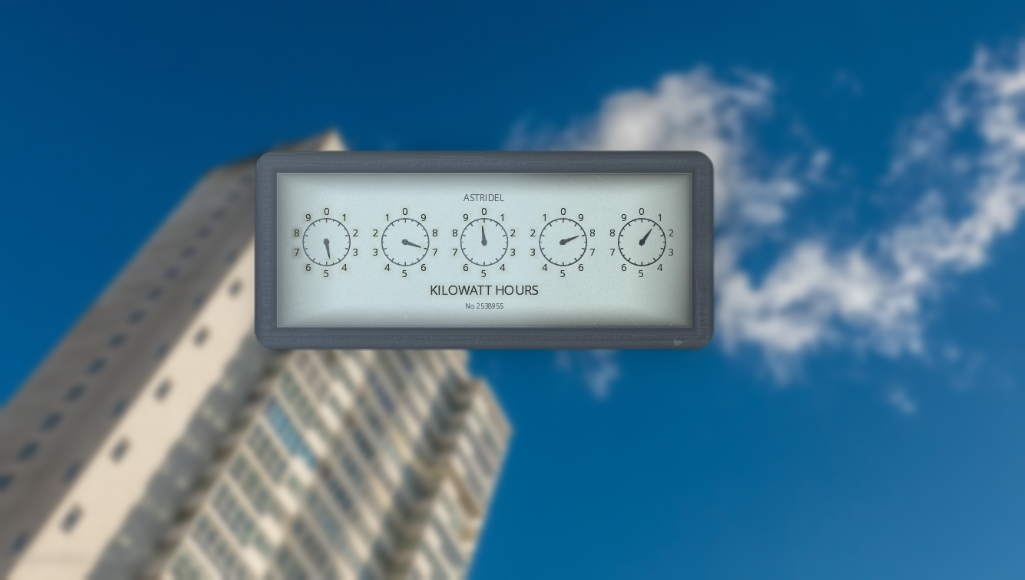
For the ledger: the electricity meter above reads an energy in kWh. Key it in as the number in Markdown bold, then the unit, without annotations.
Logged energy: **46981** kWh
